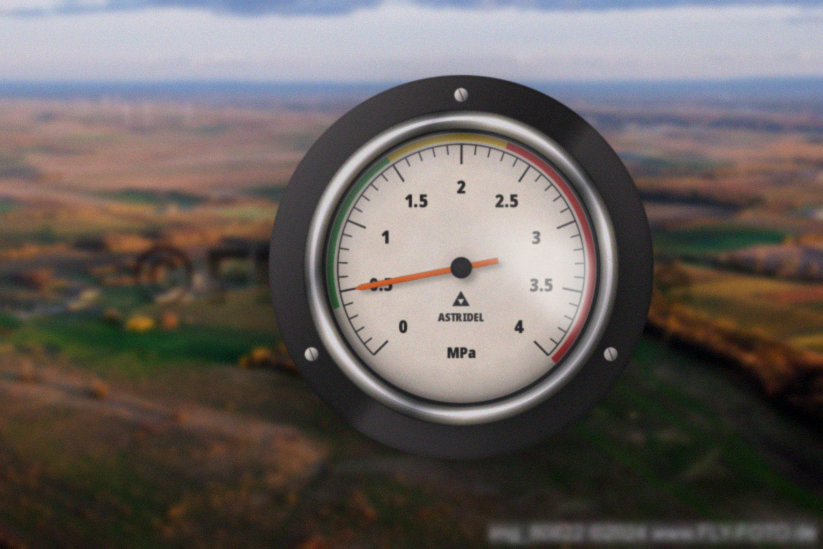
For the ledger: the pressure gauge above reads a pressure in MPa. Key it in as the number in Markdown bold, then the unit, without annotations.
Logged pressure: **0.5** MPa
